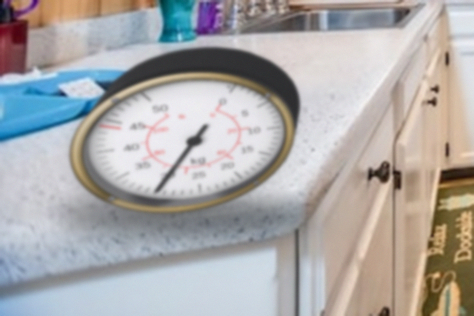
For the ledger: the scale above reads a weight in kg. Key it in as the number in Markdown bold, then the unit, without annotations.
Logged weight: **30** kg
